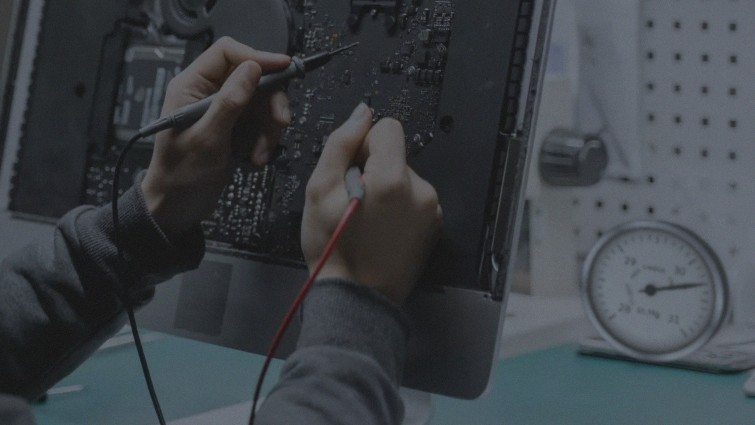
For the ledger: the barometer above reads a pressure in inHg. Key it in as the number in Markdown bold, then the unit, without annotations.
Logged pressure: **30.3** inHg
